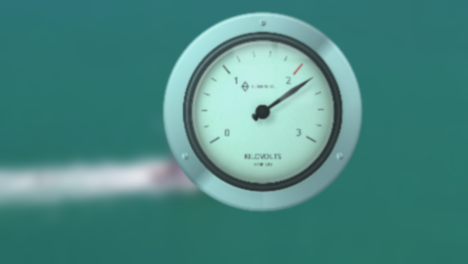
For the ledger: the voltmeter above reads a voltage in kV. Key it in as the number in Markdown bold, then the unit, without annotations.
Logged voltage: **2.2** kV
